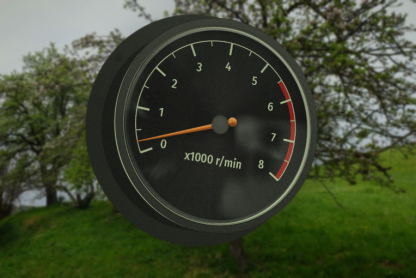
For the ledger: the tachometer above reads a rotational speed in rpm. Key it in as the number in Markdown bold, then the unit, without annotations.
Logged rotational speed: **250** rpm
